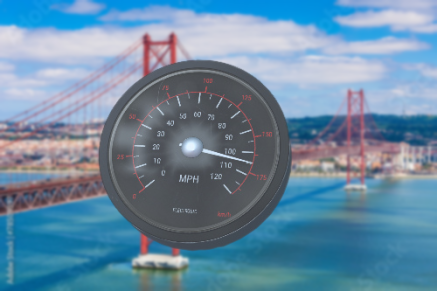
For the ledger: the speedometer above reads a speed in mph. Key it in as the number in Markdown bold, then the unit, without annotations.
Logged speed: **105** mph
